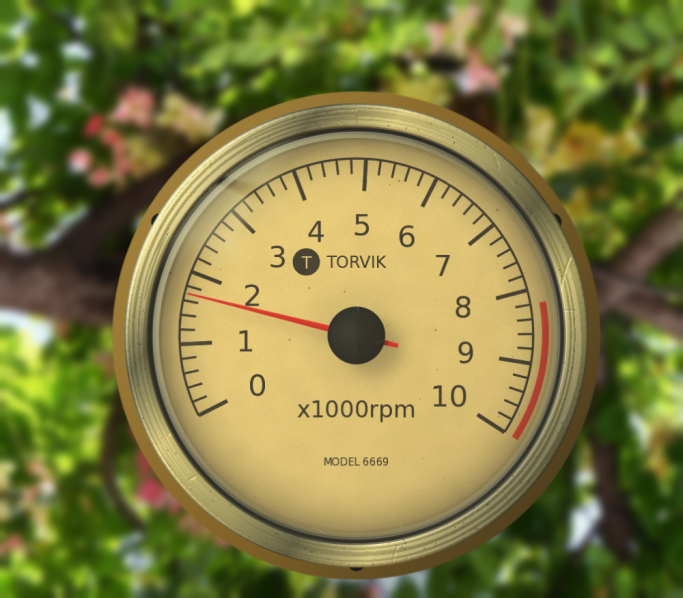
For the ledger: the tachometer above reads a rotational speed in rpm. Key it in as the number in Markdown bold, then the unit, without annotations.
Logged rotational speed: **1700** rpm
